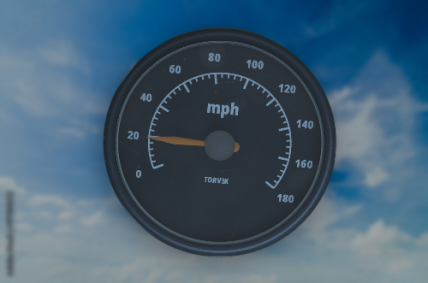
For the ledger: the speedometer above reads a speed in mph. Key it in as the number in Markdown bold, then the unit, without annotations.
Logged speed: **20** mph
